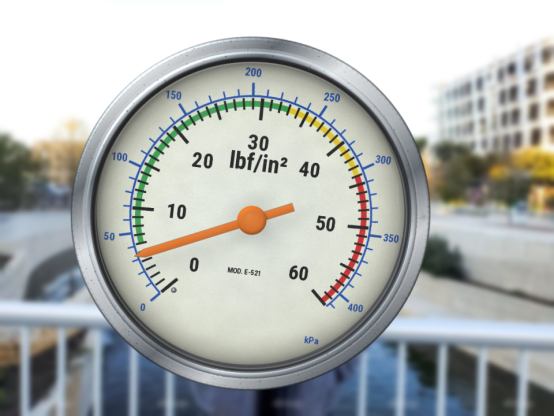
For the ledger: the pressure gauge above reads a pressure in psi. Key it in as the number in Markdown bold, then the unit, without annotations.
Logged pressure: **5** psi
